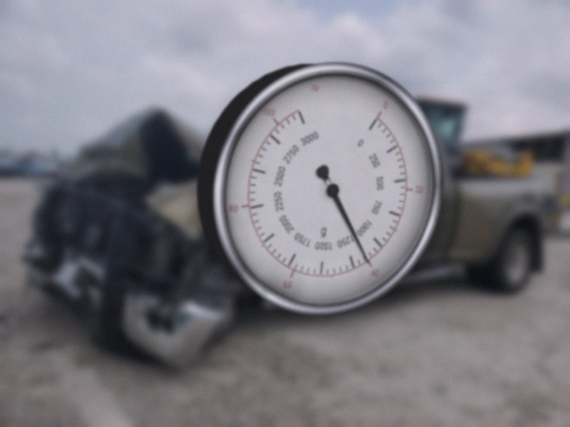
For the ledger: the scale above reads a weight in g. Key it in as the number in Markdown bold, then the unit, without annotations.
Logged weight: **1150** g
